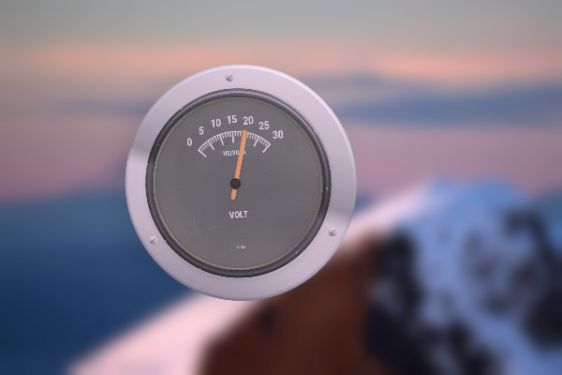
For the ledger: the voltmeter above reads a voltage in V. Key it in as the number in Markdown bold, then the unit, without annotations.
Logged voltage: **20** V
